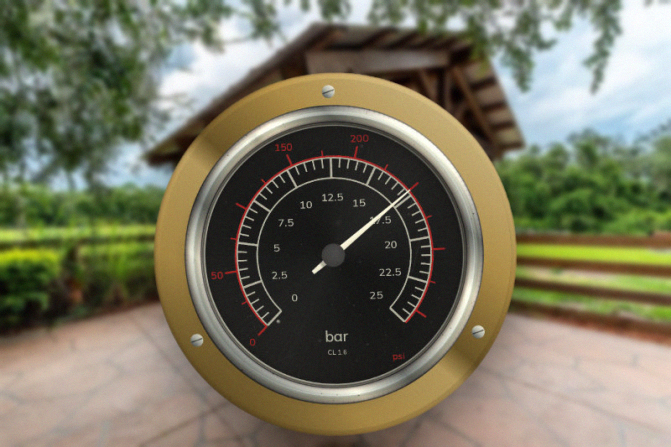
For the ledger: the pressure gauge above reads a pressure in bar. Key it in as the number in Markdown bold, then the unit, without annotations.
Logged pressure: **17.25** bar
